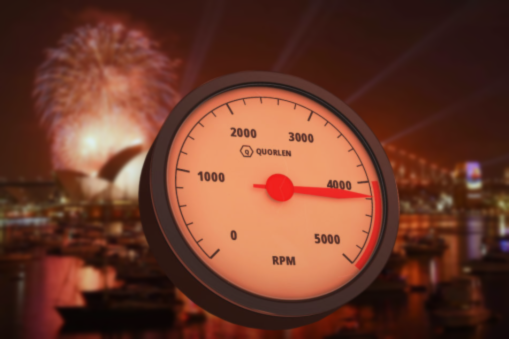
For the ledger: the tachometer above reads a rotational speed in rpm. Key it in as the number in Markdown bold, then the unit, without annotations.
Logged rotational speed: **4200** rpm
